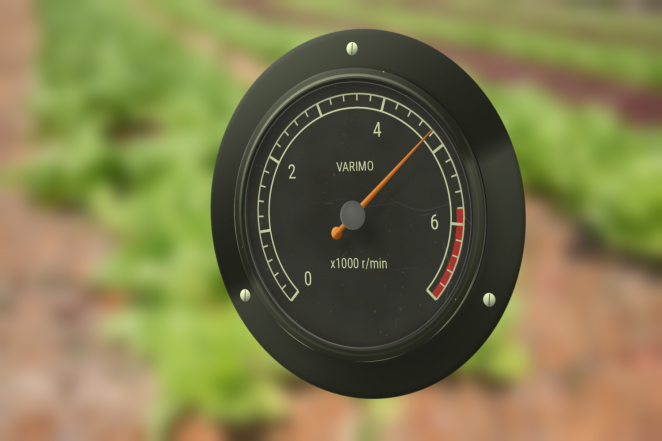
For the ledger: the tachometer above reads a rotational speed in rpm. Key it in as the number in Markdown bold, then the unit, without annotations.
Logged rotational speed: **4800** rpm
